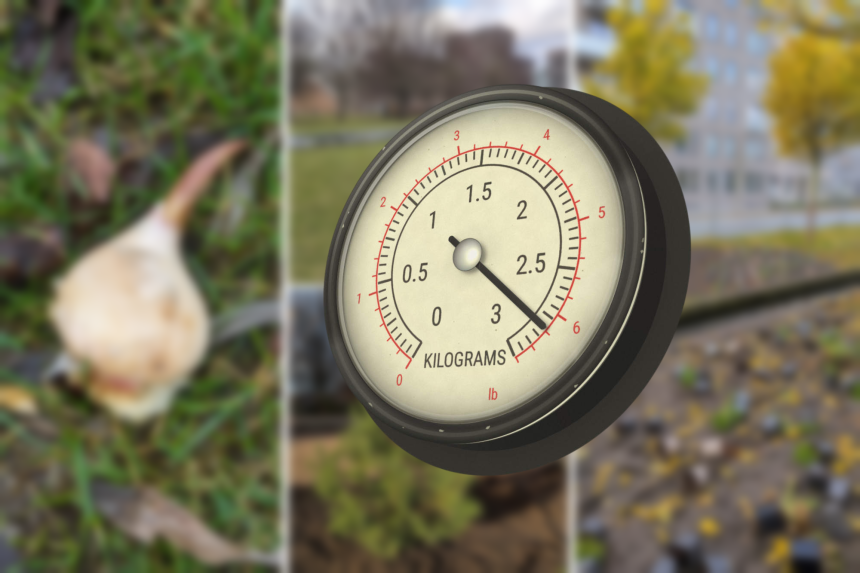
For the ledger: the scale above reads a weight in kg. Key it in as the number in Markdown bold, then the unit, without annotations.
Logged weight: **2.8** kg
